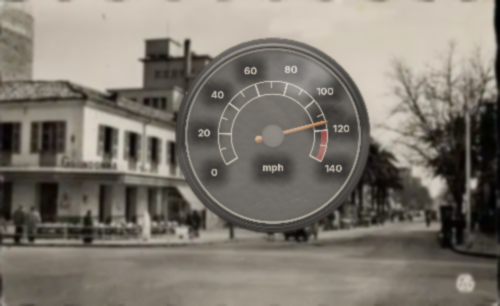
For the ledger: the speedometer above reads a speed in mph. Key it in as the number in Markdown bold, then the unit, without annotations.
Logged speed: **115** mph
